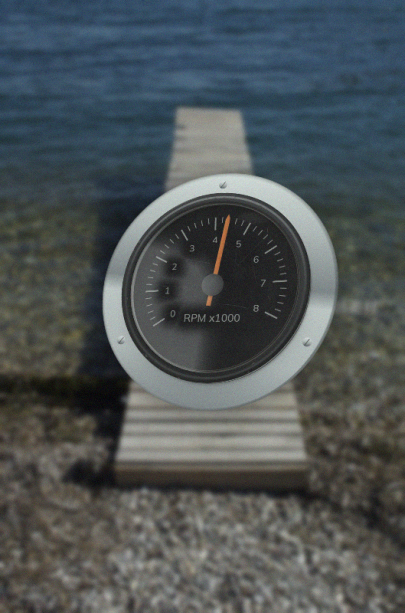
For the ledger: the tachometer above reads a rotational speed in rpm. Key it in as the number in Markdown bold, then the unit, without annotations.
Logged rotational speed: **4400** rpm
